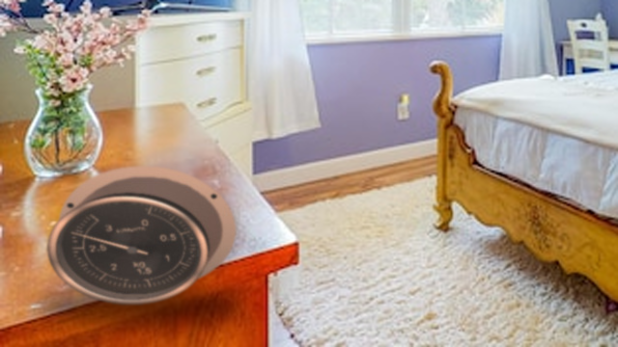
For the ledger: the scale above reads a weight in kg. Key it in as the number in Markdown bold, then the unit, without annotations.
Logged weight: **2.75** kg
